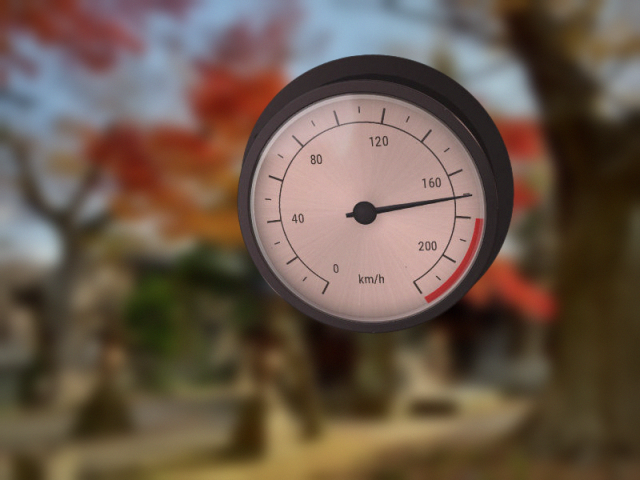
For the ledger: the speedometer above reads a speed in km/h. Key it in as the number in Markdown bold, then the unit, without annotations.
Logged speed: **170** km/h
